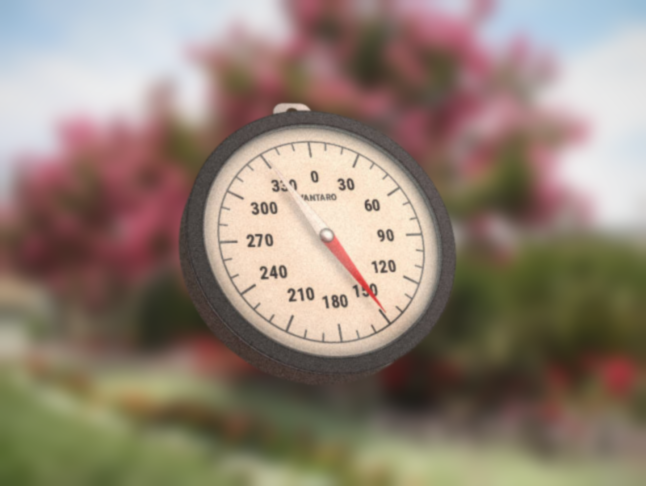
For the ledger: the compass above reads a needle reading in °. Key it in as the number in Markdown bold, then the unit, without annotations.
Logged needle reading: **150** °
